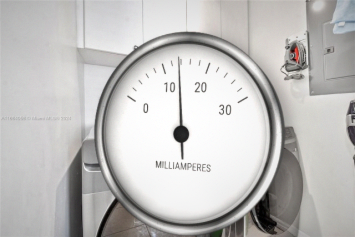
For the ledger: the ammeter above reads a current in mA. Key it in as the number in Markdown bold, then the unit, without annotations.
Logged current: **14** mA
